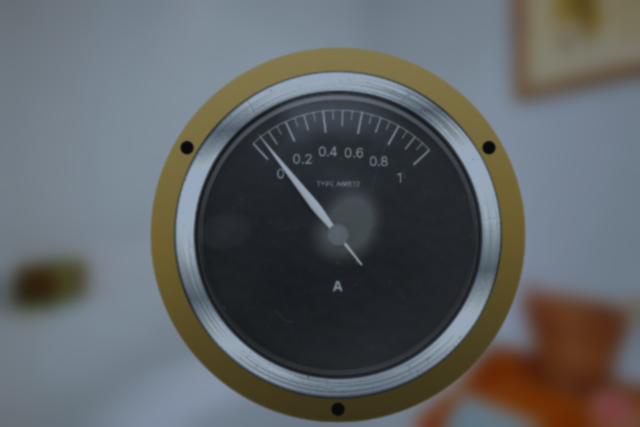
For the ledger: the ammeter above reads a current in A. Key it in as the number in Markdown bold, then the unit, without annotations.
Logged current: **0.05** A
